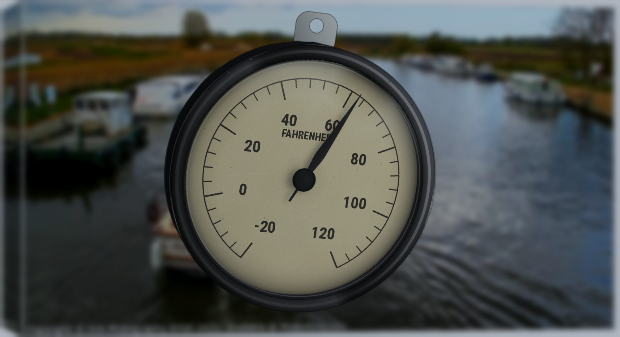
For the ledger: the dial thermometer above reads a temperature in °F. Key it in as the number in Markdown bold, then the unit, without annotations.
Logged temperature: **62** °F
